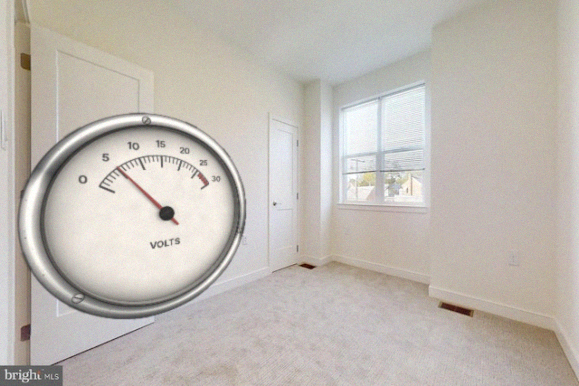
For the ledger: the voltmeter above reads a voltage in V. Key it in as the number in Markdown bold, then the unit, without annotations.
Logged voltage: **5** V
